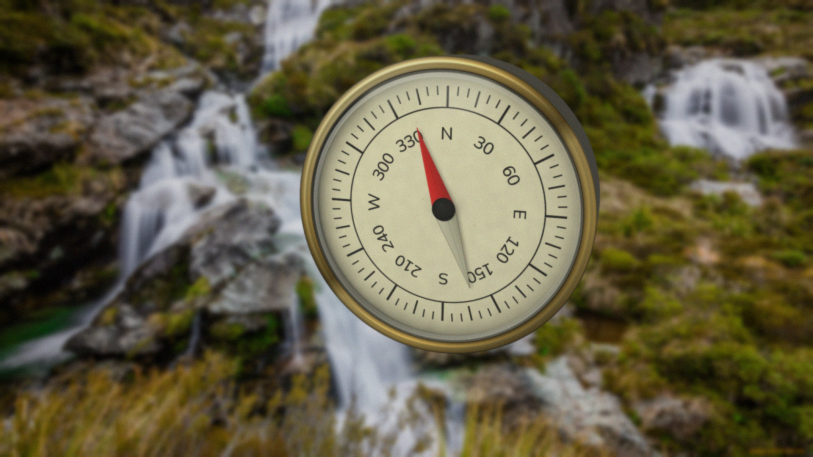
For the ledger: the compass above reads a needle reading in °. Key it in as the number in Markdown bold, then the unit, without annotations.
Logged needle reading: **340** °
